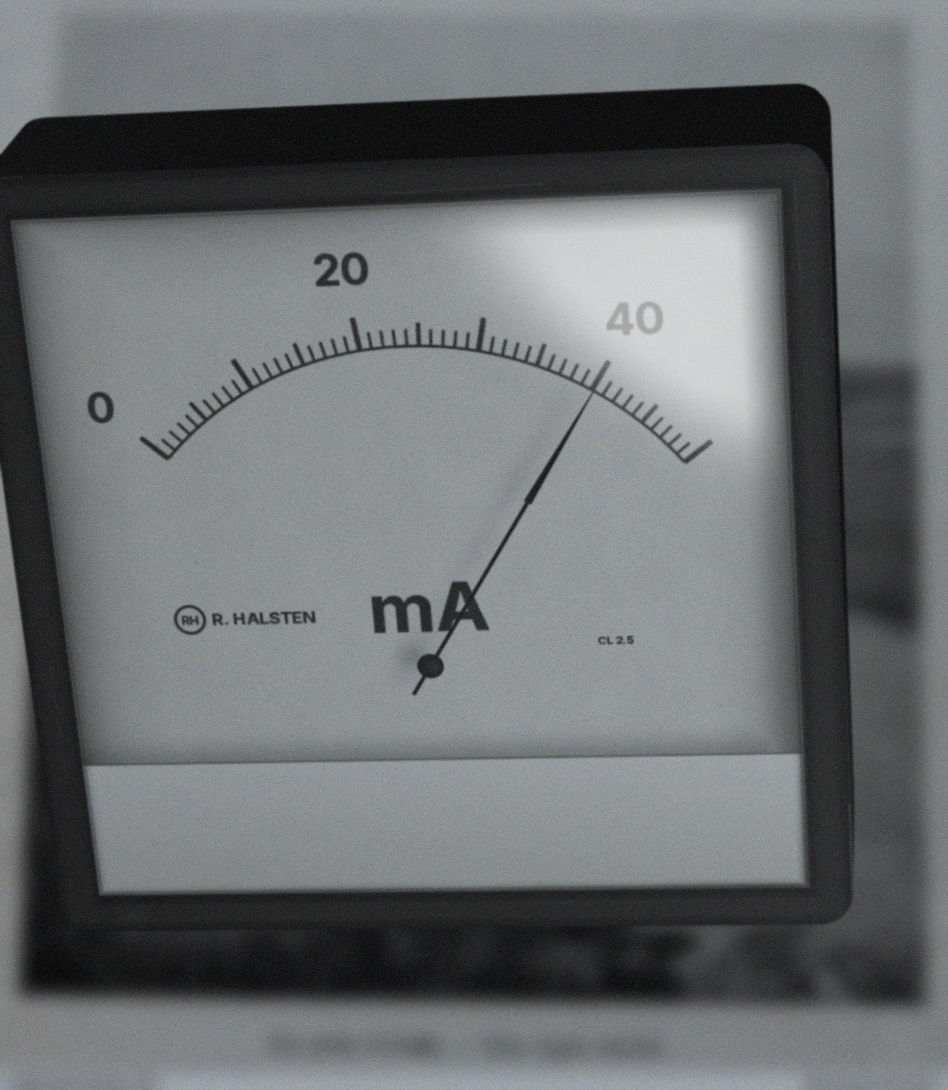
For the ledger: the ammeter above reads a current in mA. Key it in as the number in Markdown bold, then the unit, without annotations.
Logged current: **40** mA
